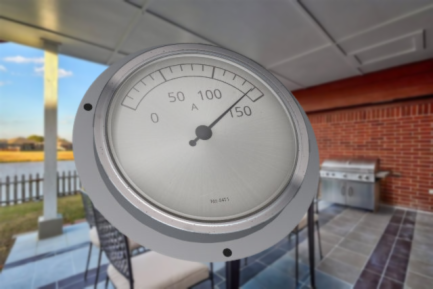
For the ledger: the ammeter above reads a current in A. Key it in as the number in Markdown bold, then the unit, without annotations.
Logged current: **140** A
